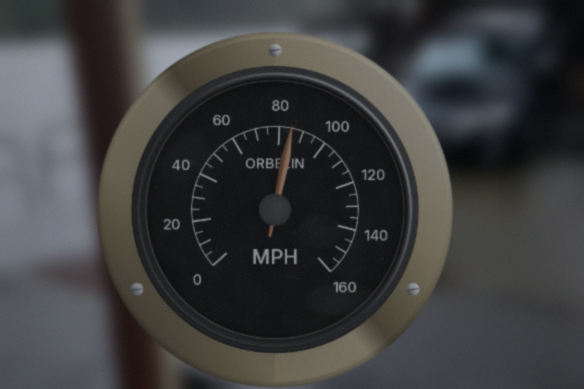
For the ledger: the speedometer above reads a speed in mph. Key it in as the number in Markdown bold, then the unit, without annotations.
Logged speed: **85** mph
